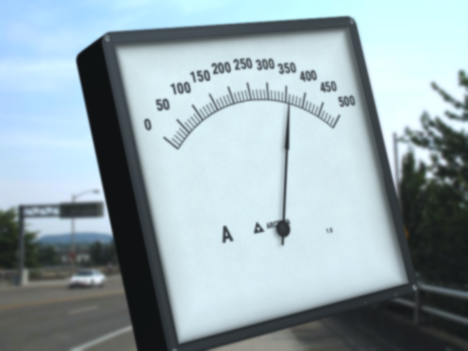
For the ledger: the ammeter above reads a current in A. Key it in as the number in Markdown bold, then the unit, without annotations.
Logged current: **350** A
